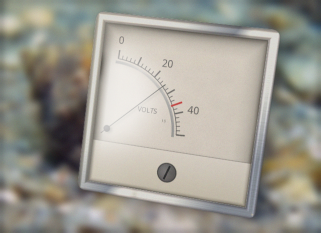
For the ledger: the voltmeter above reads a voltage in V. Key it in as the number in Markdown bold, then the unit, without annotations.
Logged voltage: **26** V
